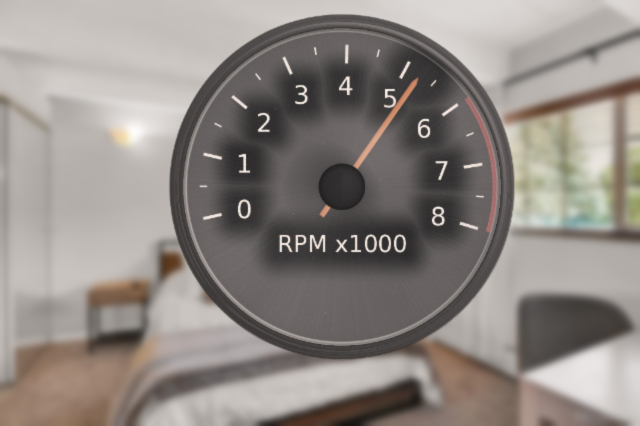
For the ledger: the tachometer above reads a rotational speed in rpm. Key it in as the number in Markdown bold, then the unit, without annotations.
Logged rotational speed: **5250** rpm
